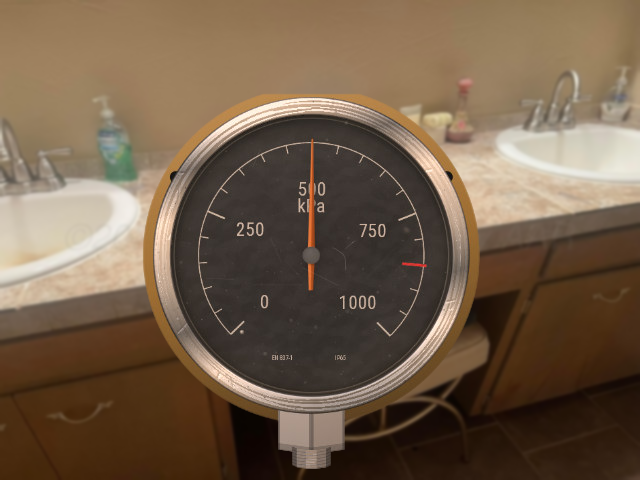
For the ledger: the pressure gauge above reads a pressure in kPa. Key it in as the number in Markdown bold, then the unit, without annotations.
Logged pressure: **500** kPa
